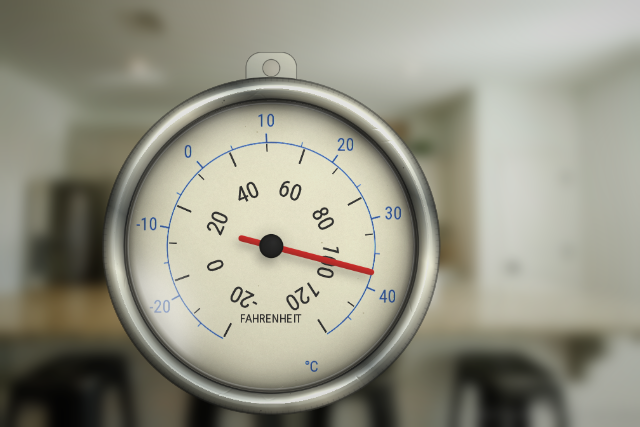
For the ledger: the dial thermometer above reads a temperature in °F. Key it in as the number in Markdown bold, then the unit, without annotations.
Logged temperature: **100** °F
